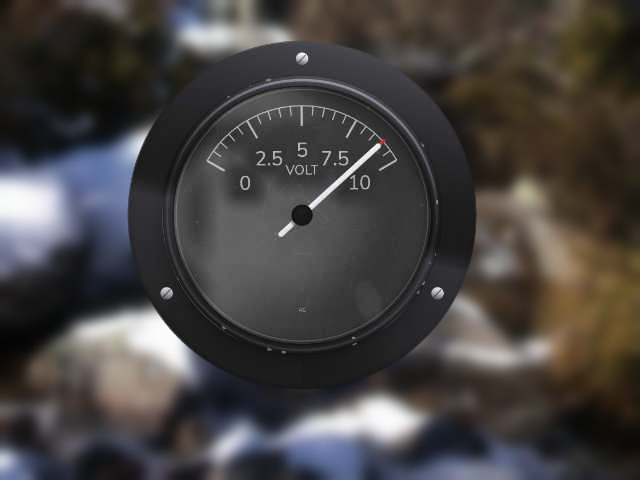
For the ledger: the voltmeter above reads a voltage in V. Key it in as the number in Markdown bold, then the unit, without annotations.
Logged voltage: **9** V
